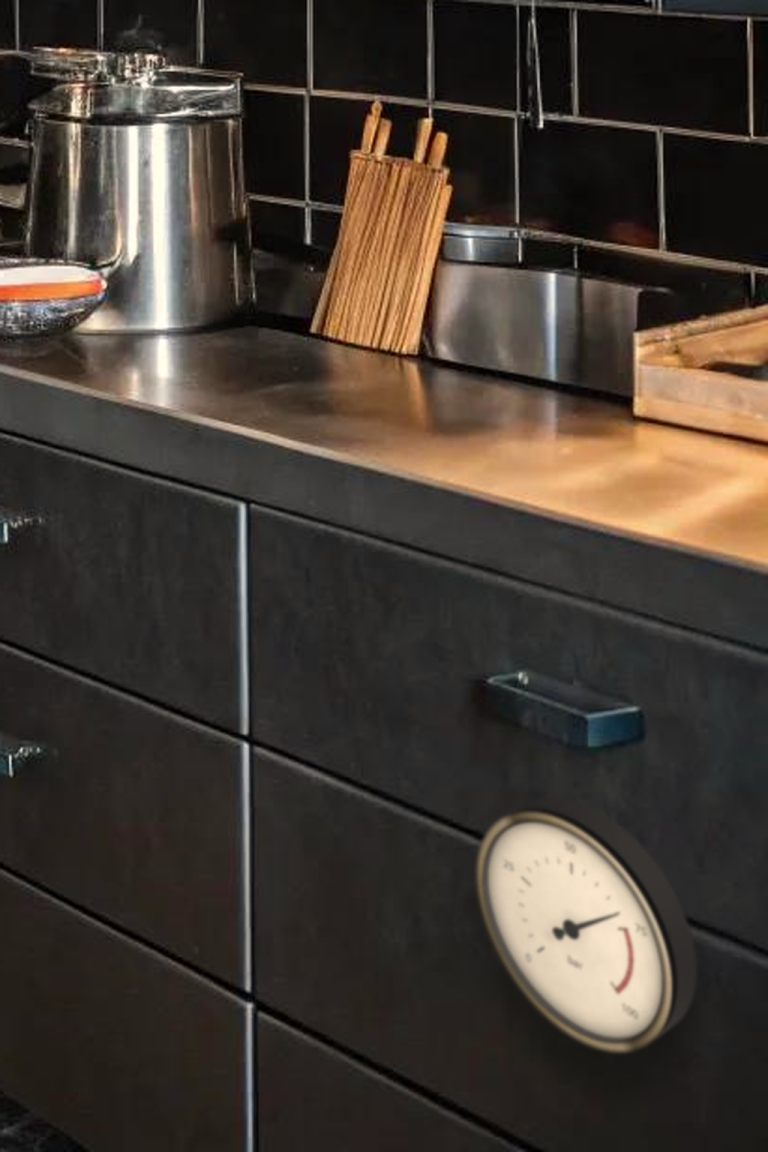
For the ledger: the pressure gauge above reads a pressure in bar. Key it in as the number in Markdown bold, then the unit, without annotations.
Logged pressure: **70** bar
